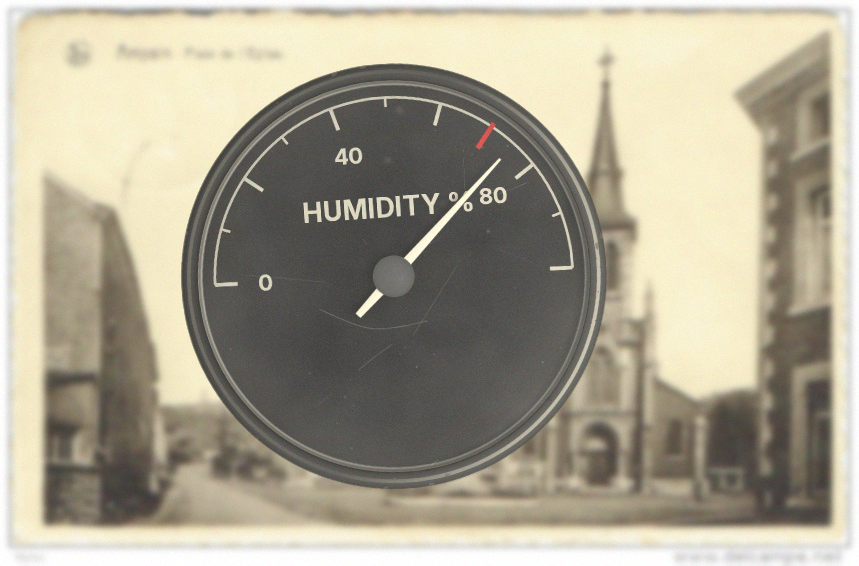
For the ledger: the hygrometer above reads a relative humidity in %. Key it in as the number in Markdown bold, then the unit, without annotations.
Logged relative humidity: **75** %
